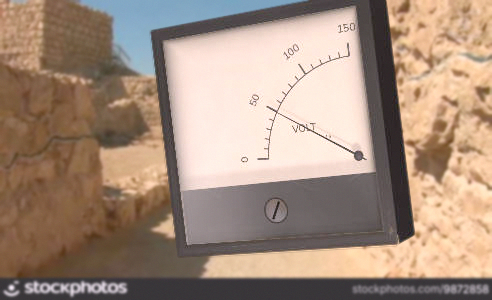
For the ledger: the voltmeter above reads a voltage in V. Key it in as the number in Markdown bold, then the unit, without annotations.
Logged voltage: **50** V
